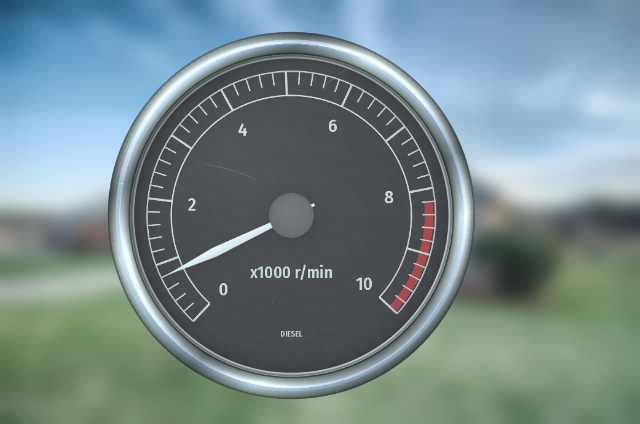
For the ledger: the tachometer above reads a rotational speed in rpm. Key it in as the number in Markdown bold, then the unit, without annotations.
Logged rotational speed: **800** rpm
